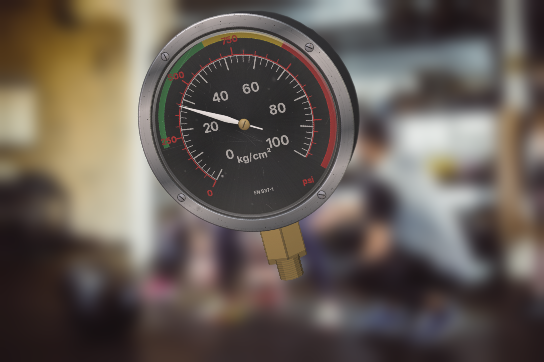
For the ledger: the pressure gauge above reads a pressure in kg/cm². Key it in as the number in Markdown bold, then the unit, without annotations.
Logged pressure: **28** kg/cm²
